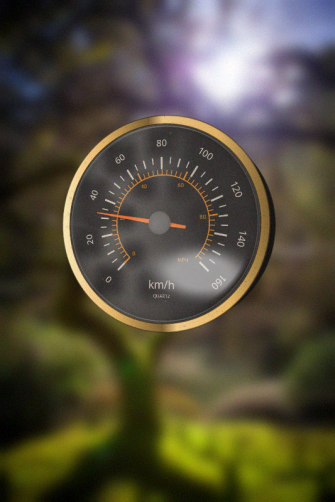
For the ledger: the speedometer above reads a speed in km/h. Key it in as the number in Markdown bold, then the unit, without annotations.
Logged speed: **32.5** km/h
